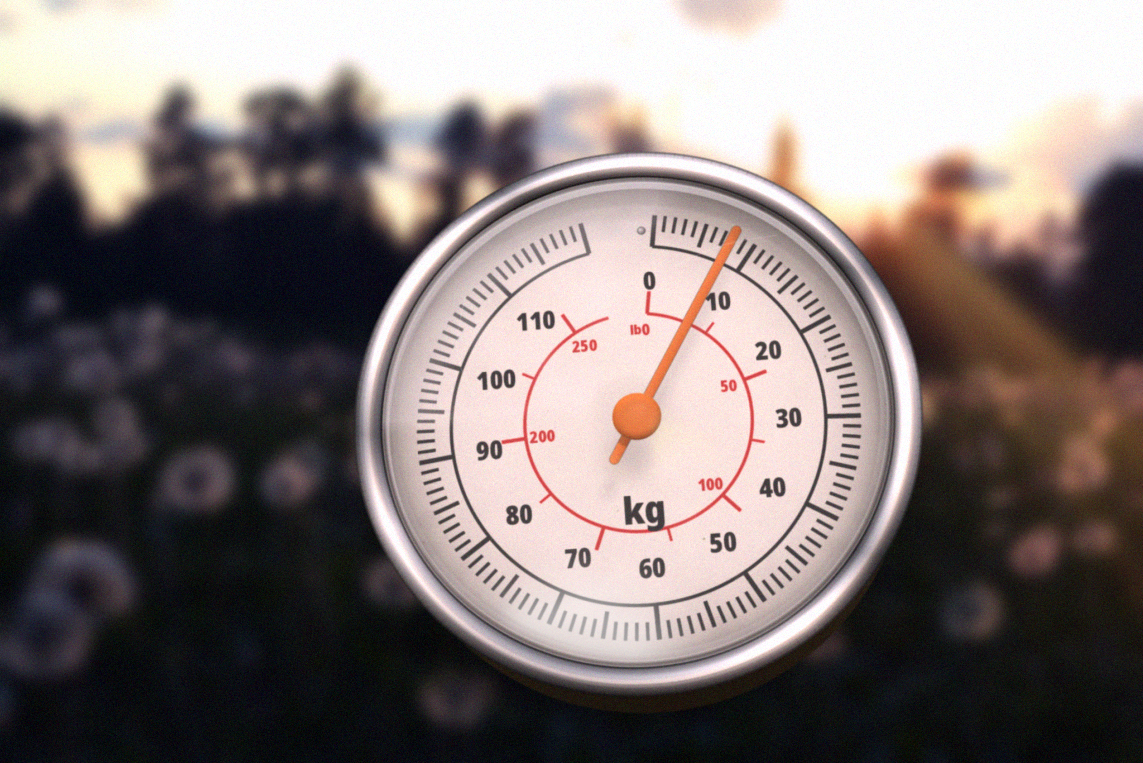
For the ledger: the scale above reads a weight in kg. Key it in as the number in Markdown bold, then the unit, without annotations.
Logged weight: **8** kg
